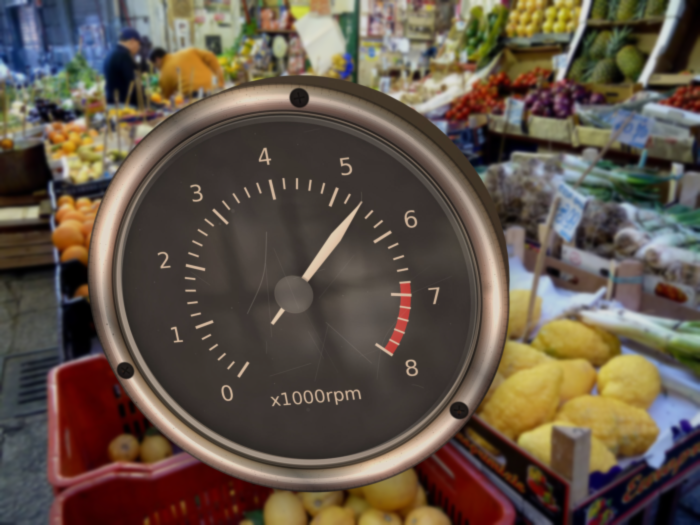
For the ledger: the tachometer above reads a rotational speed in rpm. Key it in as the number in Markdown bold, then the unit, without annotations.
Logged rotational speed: **5400** rpm
